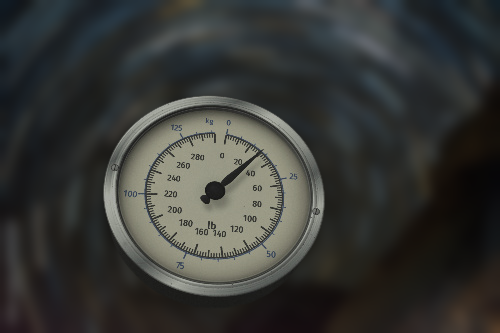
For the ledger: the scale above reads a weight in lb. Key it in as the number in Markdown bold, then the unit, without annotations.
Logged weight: **30** lb
